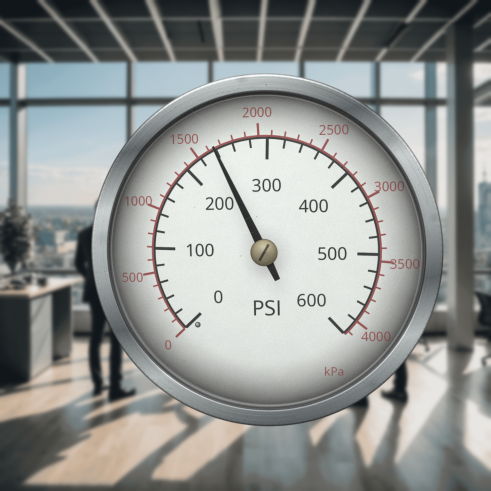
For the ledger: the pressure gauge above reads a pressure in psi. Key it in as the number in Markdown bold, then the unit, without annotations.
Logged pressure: **240** psi
